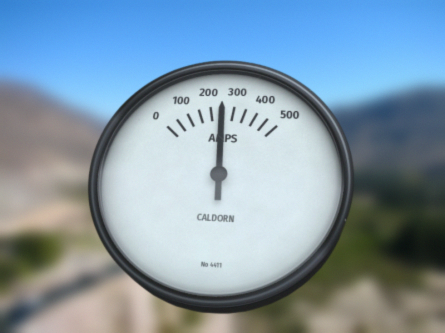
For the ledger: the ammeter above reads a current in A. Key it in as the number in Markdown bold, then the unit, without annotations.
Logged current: **250** A
